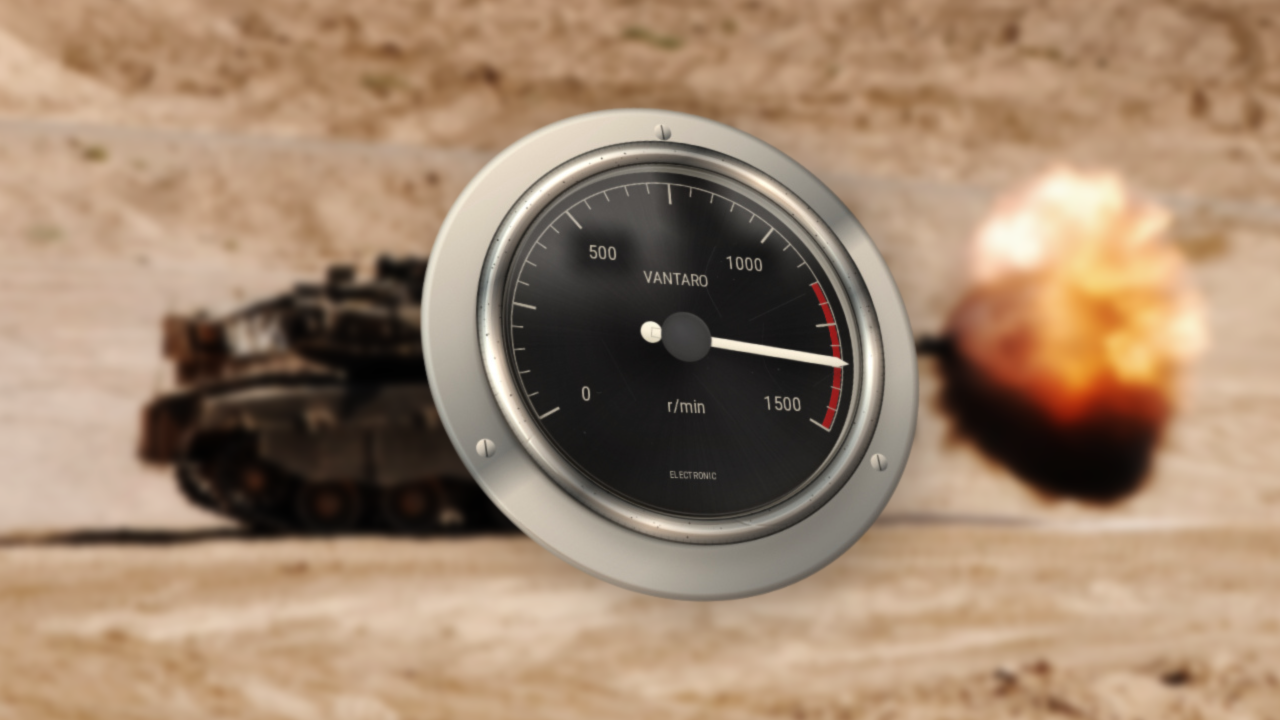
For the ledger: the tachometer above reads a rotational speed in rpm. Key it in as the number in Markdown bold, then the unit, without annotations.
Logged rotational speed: **1350** rpm
